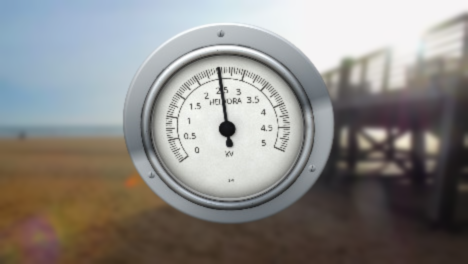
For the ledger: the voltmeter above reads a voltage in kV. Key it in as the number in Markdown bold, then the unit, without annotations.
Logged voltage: **2.5** kV
